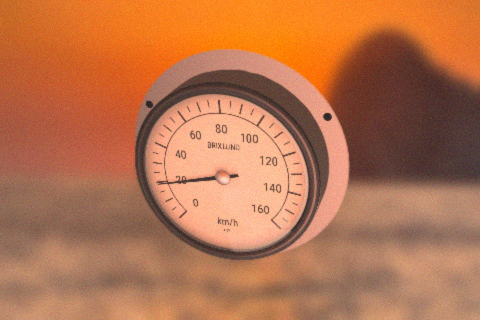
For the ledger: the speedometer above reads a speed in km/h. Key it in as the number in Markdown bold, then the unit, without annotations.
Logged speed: **20** km/h
